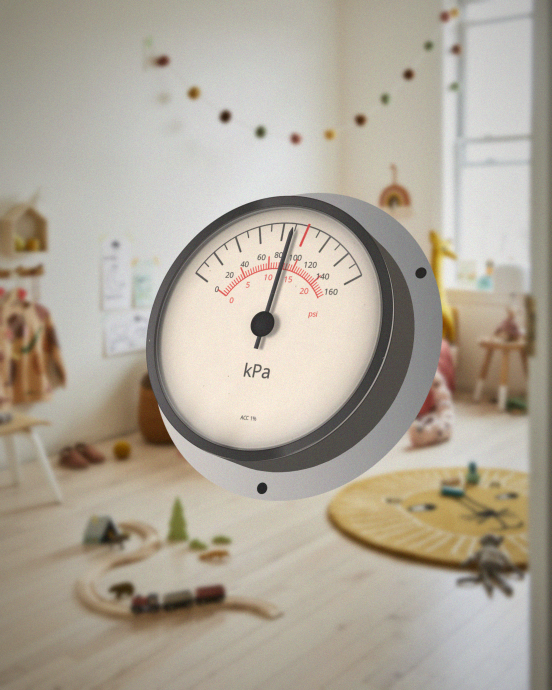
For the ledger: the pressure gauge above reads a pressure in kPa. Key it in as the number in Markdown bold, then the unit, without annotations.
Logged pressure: **90** kPa
